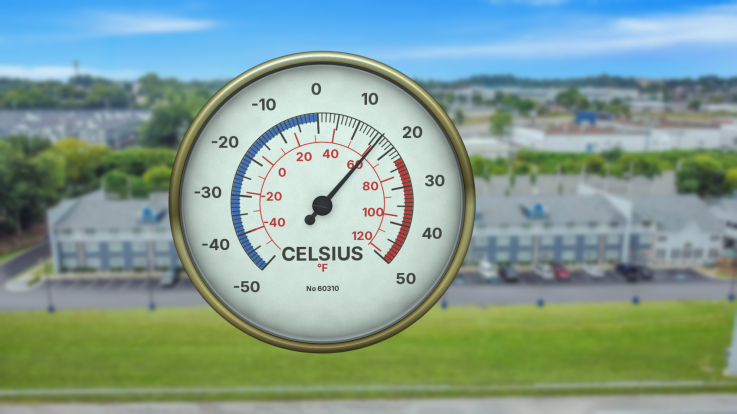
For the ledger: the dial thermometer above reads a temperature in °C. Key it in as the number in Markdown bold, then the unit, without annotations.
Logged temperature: **16** °C
